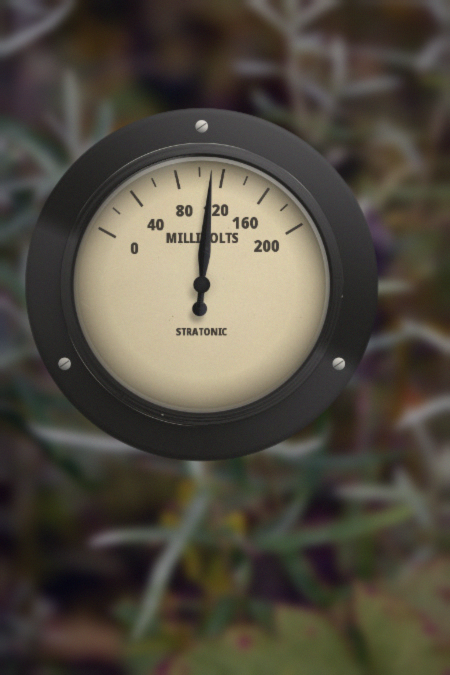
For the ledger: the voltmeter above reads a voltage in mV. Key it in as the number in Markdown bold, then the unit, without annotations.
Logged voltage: **110** mV
